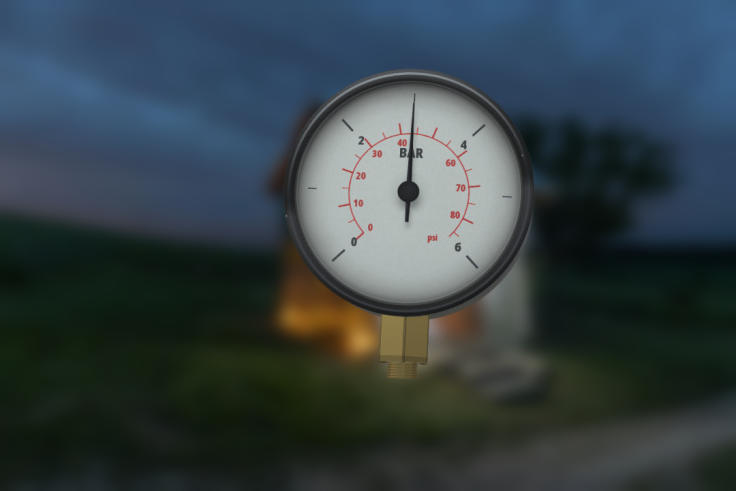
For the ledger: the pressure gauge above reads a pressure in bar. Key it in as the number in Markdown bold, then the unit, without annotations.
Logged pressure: **3** bar
